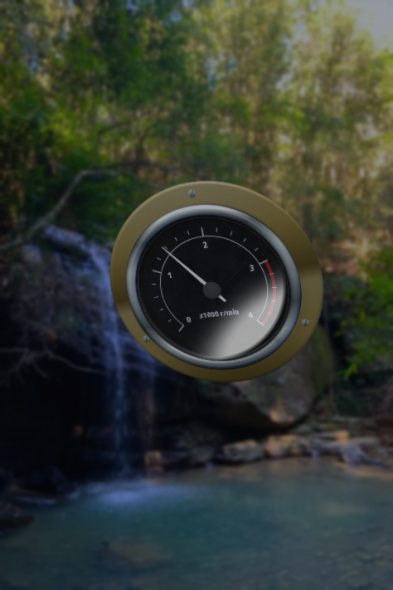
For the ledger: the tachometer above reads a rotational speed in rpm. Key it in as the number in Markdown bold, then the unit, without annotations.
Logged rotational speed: **1400** rpm
